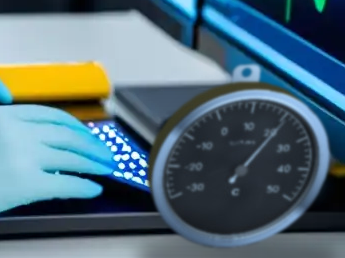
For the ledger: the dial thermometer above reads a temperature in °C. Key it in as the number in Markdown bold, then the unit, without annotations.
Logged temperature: **20** °C
